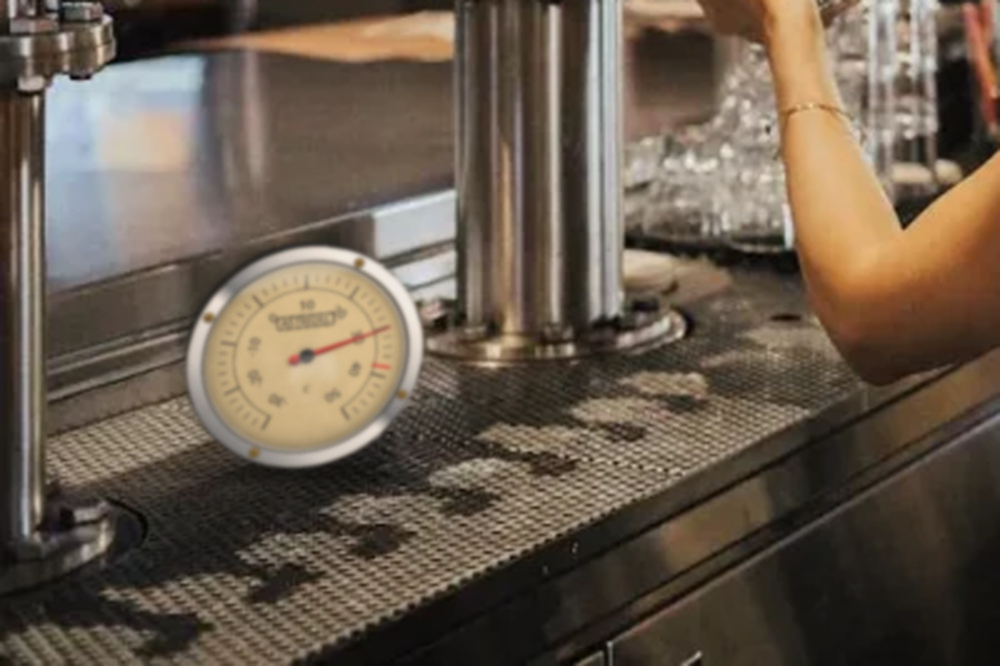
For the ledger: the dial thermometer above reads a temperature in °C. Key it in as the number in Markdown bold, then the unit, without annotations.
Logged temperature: **30** °C
